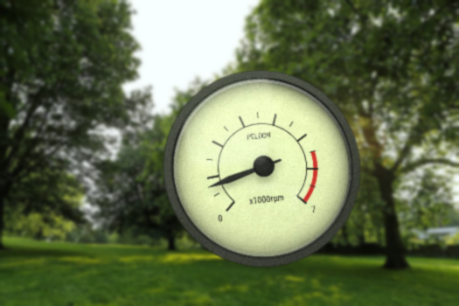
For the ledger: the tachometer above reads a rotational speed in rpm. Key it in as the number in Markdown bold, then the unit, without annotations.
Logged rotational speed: **750** rpm
